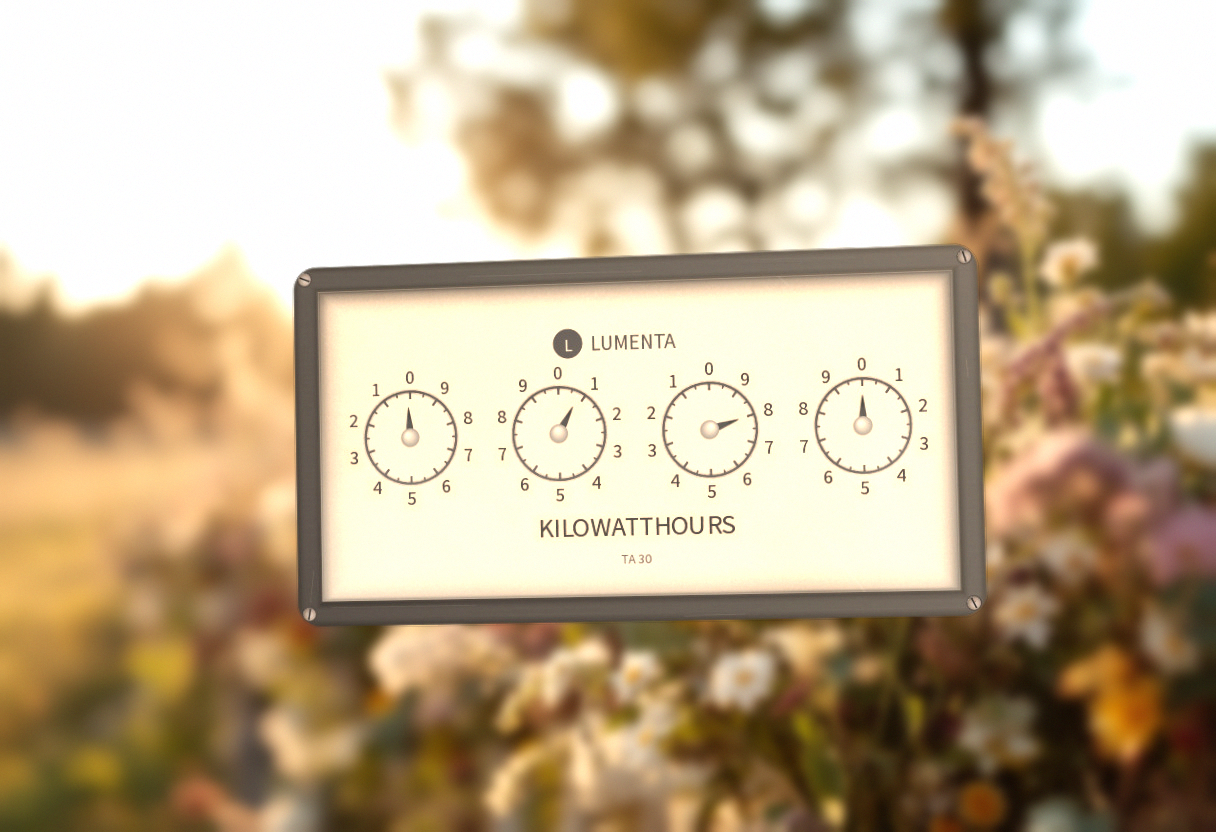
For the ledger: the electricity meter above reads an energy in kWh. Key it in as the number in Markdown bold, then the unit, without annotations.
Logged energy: **80** kWh
